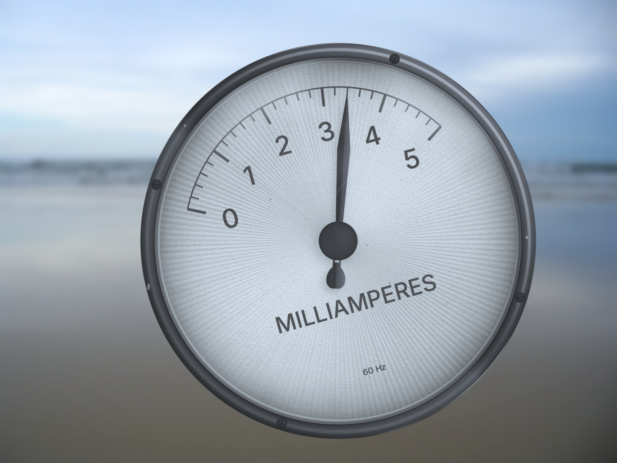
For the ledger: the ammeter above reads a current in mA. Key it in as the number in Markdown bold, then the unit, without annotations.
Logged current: **3.4** mA
